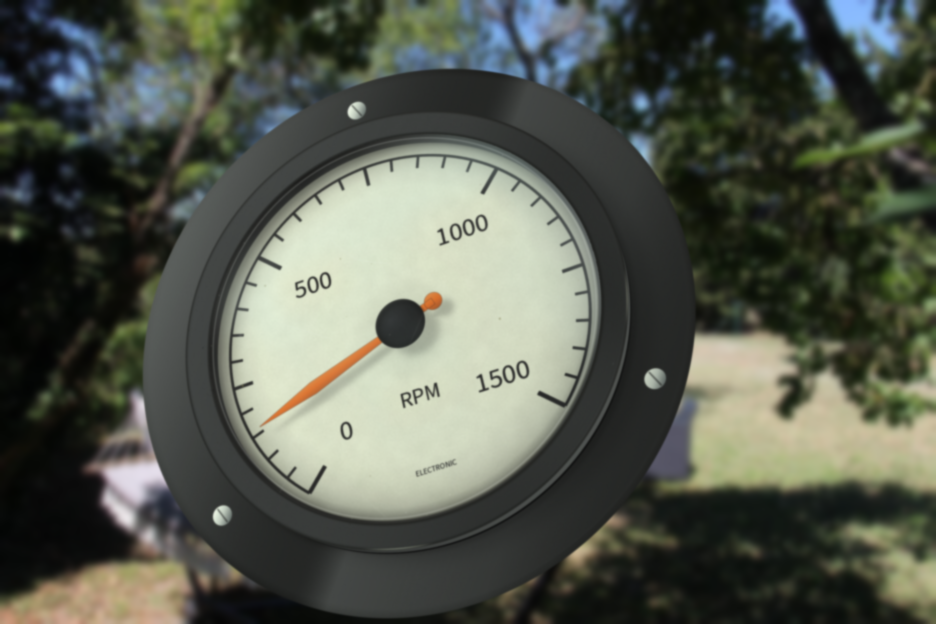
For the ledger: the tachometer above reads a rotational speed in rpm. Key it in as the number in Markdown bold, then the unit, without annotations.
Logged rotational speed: **150** rpm
